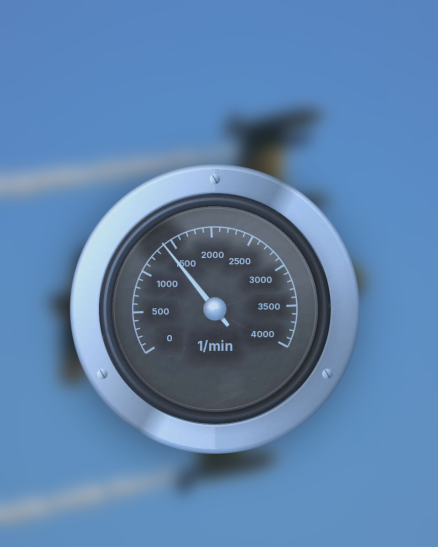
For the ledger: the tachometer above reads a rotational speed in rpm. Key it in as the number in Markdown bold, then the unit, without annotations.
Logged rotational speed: **1400** rpm
